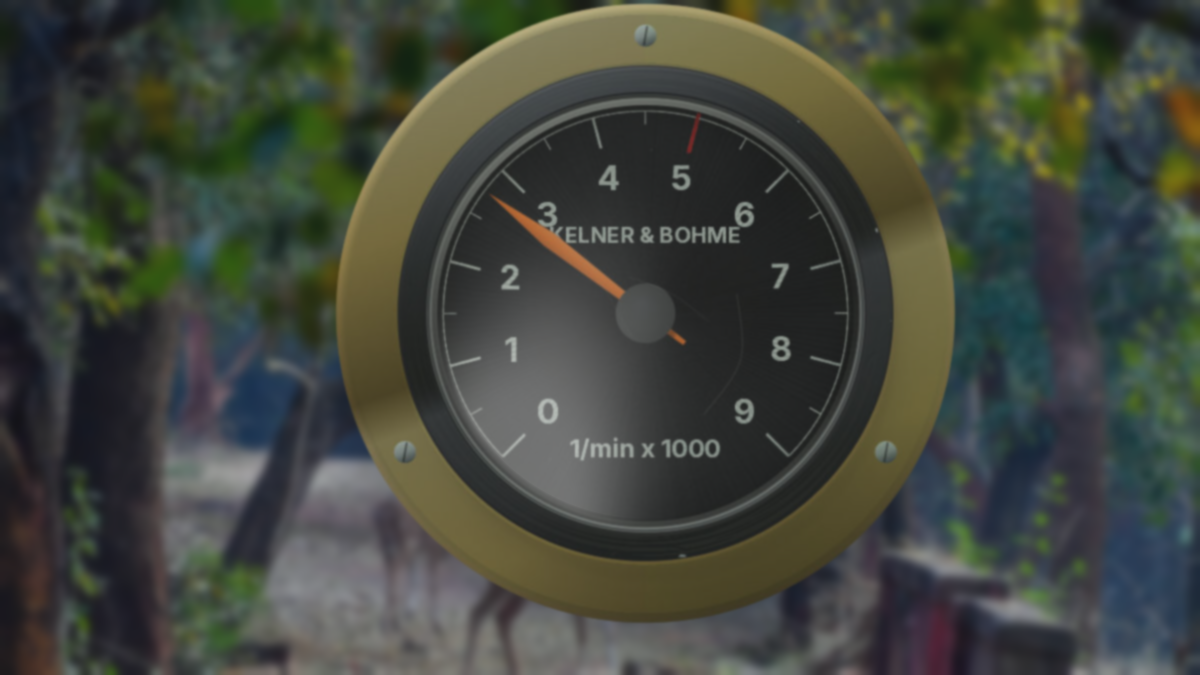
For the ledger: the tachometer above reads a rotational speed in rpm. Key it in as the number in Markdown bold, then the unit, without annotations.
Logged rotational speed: **2750** rpm
